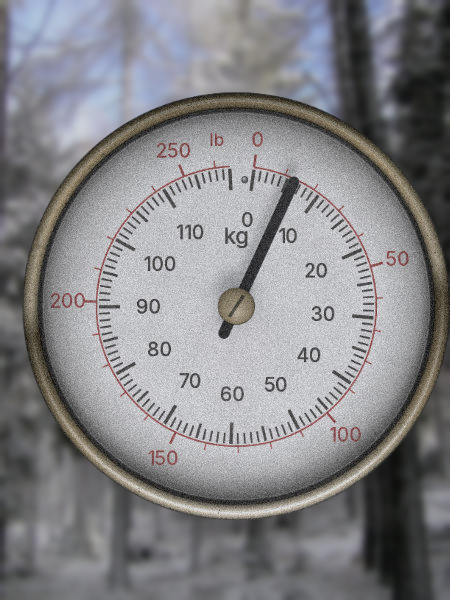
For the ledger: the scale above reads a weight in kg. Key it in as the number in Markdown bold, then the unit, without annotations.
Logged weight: **6** kg
